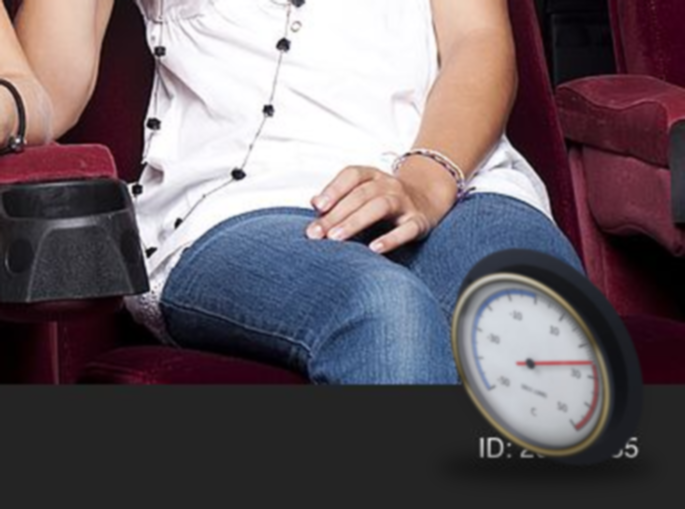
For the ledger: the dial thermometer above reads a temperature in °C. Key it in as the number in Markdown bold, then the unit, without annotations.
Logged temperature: **25** °C
